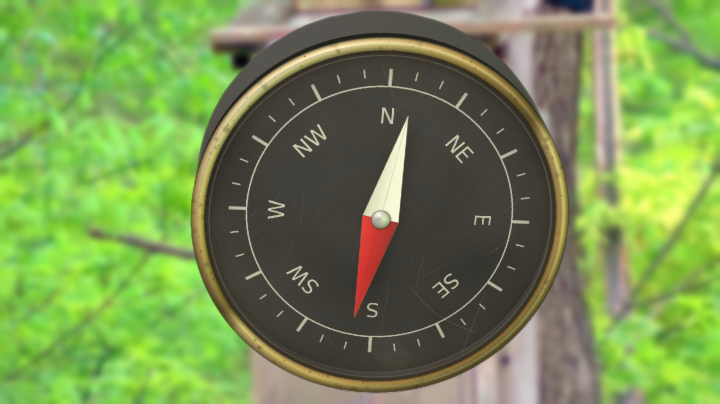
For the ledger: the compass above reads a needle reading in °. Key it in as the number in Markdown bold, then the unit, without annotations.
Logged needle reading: **190** °
